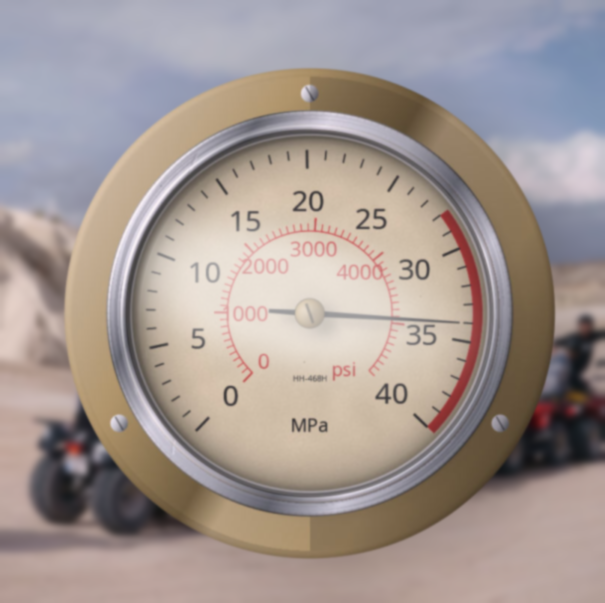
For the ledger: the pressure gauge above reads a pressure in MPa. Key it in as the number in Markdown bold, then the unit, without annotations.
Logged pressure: **34** MPa
